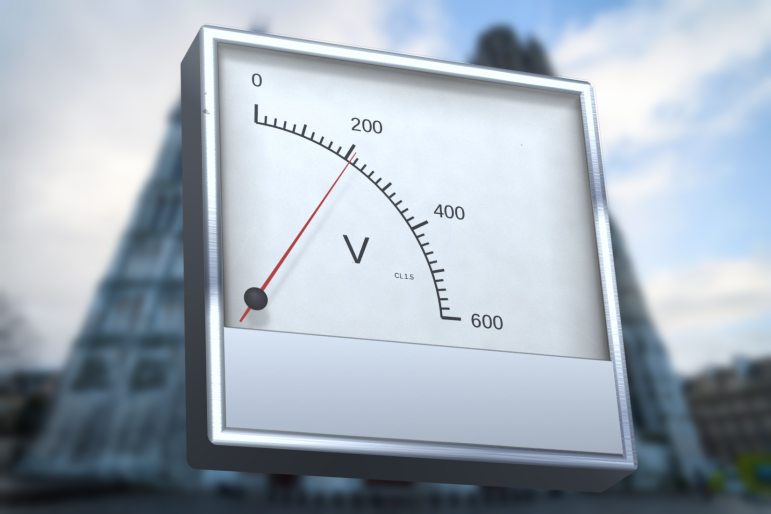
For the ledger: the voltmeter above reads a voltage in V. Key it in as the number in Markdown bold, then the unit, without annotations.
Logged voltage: **210** V
